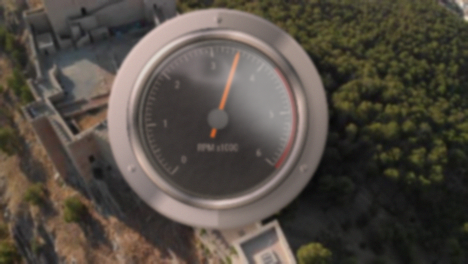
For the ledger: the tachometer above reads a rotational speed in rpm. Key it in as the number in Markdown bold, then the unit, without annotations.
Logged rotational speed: **3500** rpm
